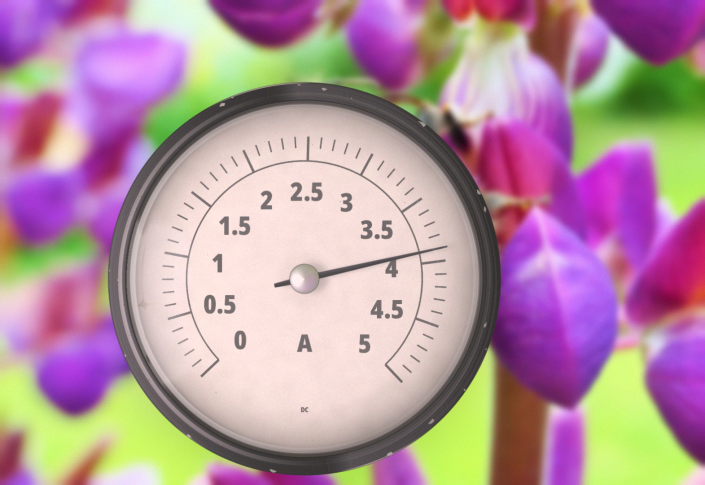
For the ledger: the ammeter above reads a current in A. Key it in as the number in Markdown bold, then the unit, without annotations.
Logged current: **3.9** A
